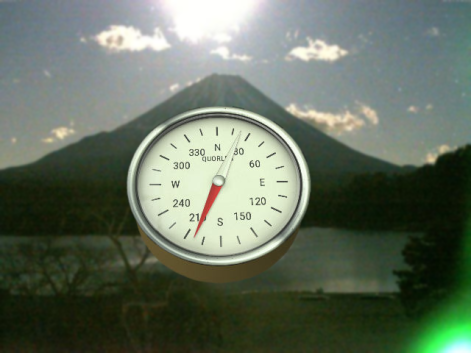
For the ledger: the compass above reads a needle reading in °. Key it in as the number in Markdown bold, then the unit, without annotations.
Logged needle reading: **202.5** °
